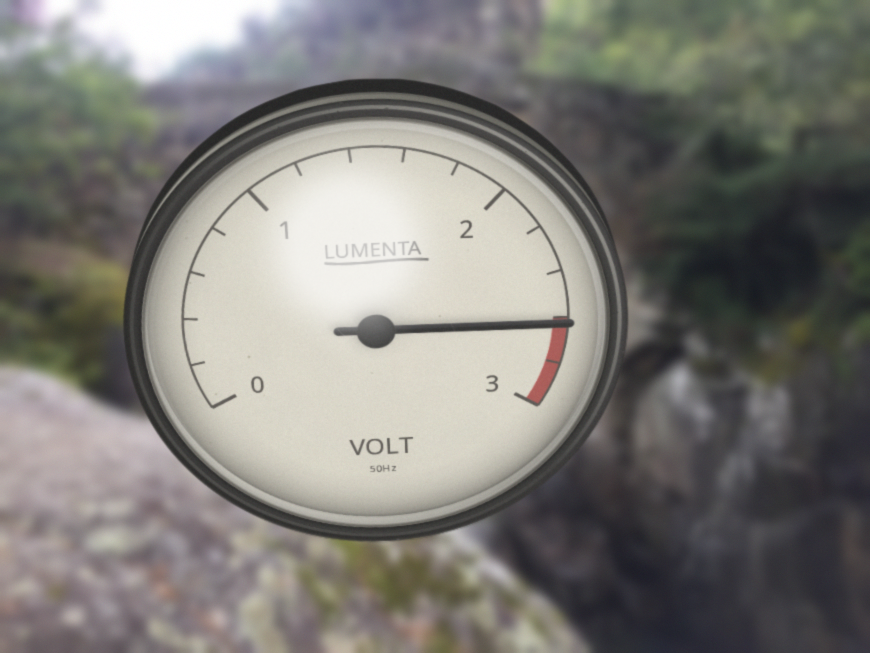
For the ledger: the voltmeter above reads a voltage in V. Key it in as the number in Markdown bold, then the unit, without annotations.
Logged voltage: **2.6** V
